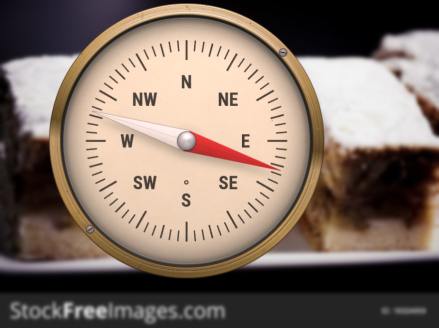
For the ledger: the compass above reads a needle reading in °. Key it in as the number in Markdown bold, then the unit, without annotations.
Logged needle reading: **107.5** °
